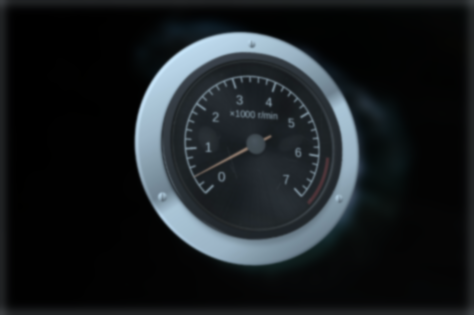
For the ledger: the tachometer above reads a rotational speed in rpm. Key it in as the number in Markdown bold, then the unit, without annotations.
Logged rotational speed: **400** rpm
